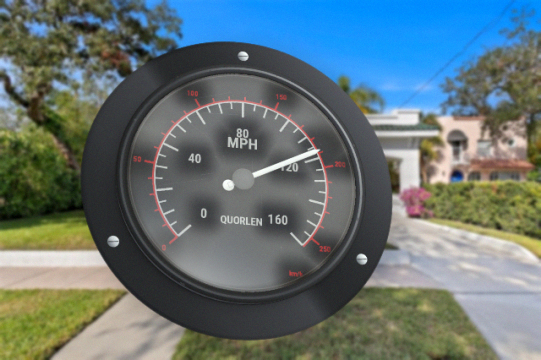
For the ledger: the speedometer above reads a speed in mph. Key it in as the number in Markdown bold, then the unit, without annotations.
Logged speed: **117.5** mph
